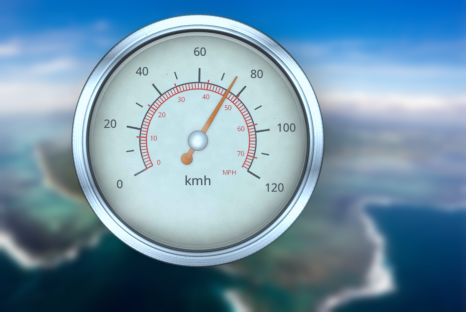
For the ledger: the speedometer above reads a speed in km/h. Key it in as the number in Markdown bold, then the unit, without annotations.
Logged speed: **75** km/h
